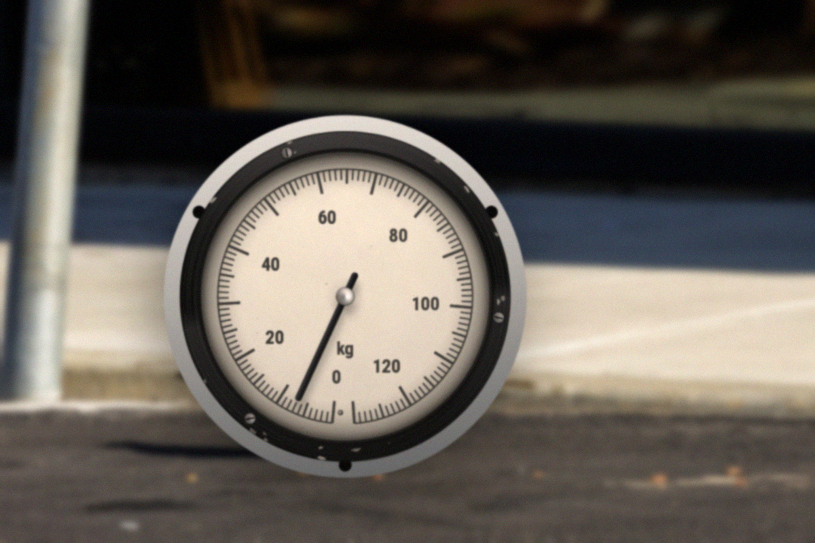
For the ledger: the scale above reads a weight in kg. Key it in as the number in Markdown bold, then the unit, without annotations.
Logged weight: **7** kg
